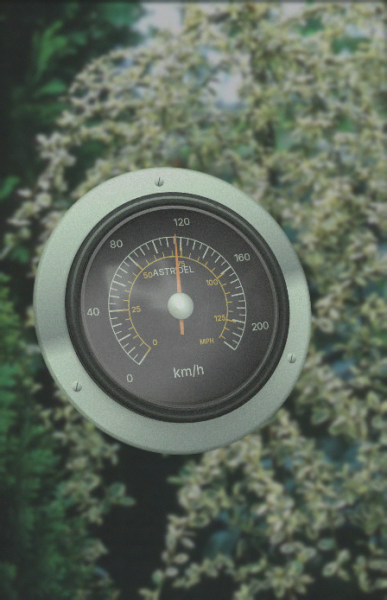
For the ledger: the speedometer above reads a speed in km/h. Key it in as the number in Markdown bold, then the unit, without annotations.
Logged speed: **115** km/h
